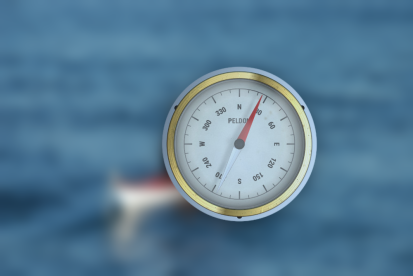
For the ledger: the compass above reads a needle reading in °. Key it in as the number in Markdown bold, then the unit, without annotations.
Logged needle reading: **25** °
